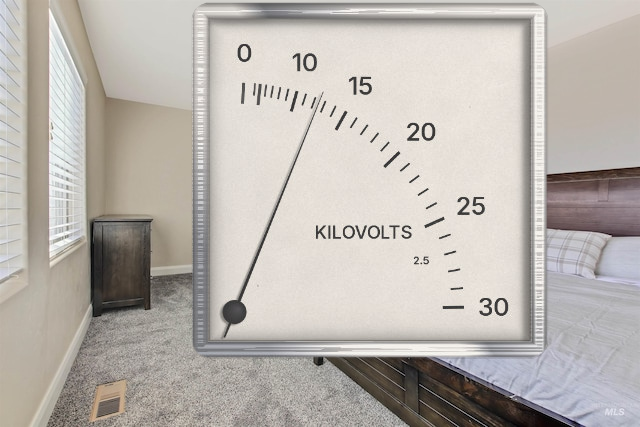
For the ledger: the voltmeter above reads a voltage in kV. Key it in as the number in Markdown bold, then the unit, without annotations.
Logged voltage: **12.5** kV
